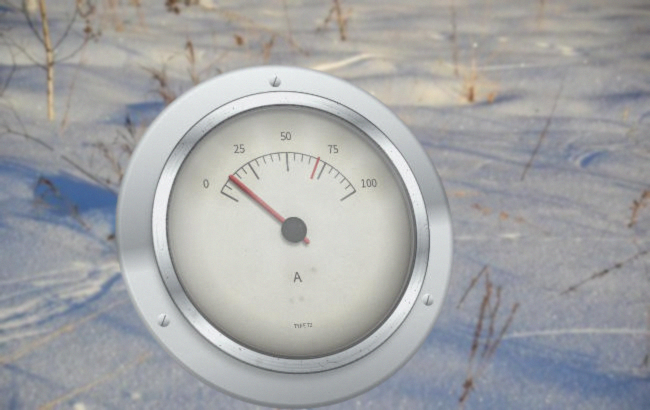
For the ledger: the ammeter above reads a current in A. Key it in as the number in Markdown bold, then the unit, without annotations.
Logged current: **10** A
